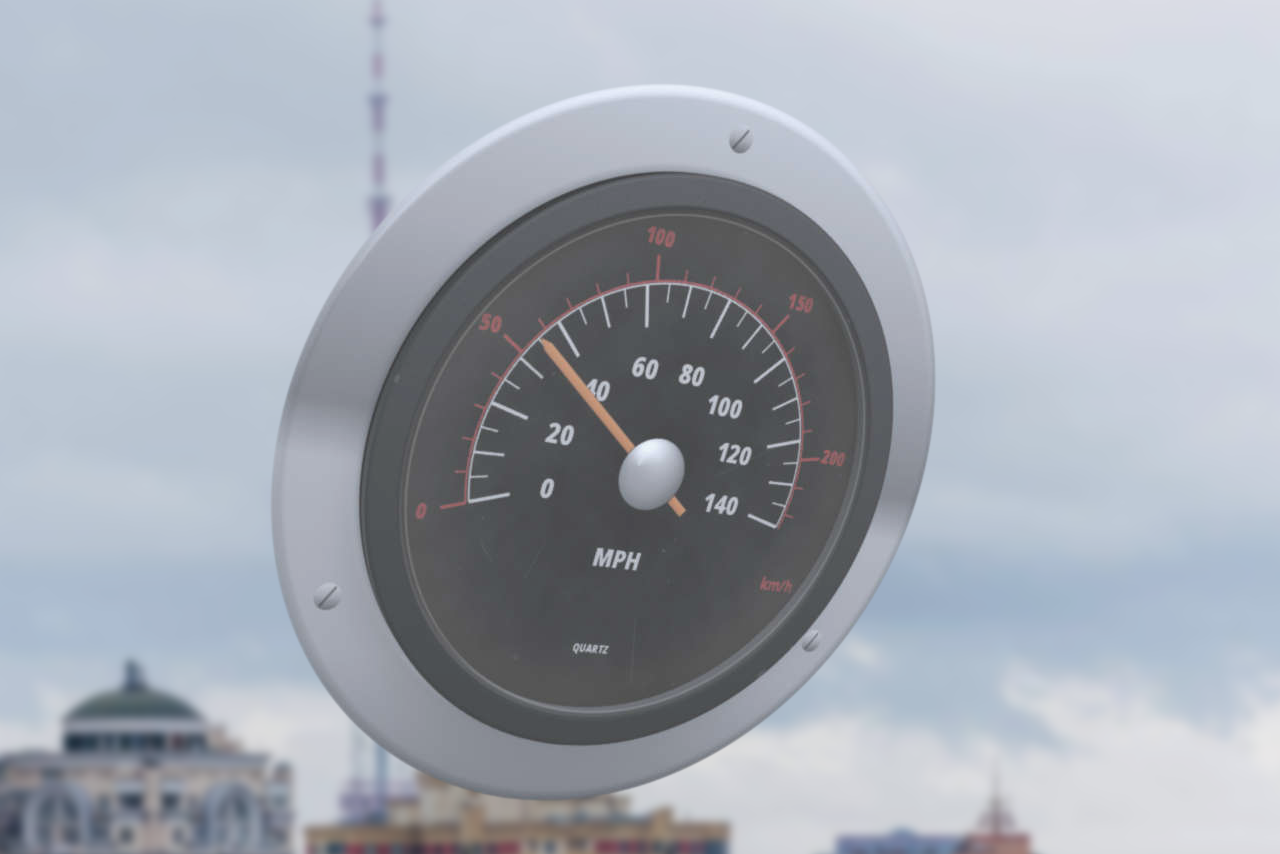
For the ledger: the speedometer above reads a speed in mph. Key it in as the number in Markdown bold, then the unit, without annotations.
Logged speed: **35** mph
